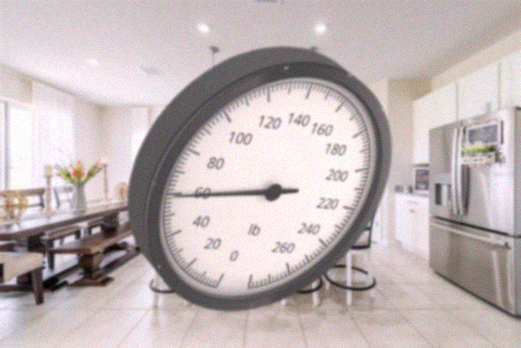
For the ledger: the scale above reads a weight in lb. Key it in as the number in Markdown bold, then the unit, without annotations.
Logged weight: **60** lb
